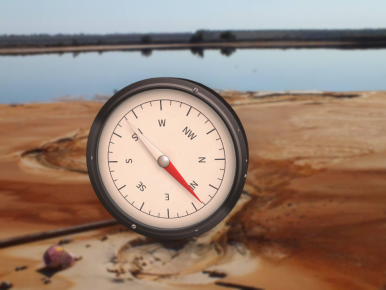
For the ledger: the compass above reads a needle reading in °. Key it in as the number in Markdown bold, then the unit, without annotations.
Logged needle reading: **50** °
